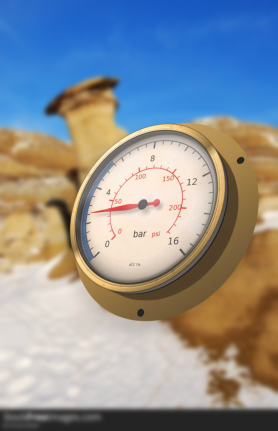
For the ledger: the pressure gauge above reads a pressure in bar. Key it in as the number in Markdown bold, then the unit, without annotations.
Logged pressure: **2.5** bar
